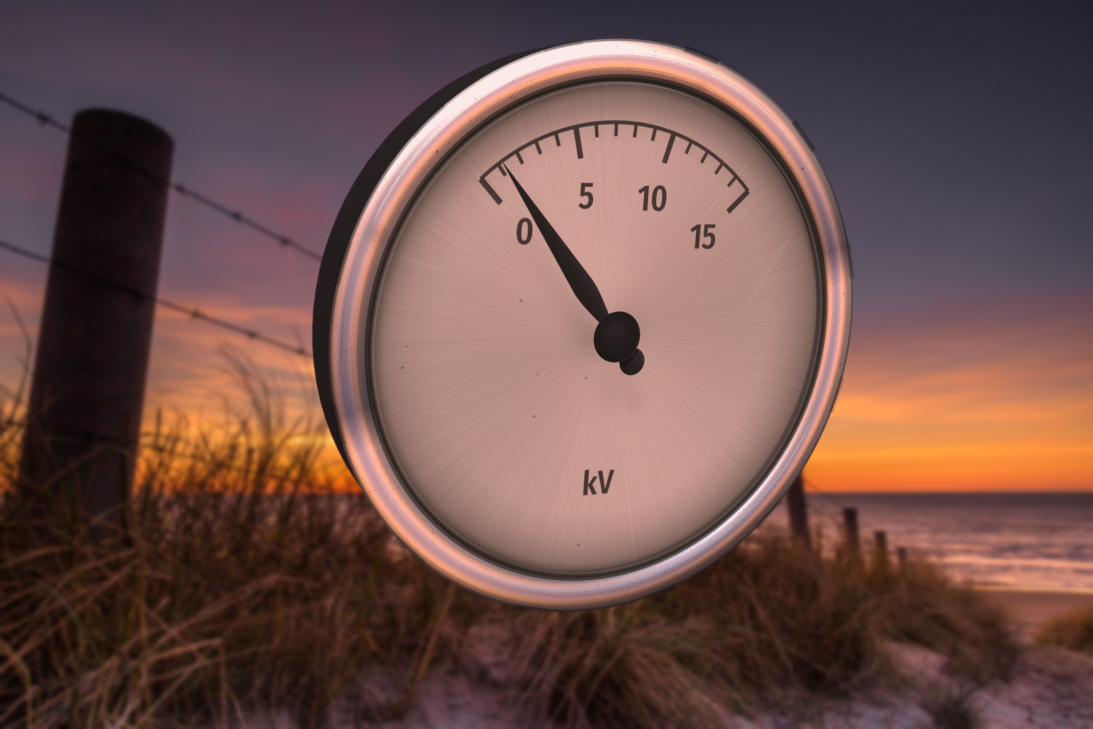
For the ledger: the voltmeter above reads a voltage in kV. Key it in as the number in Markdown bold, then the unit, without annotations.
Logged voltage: **1** kV
